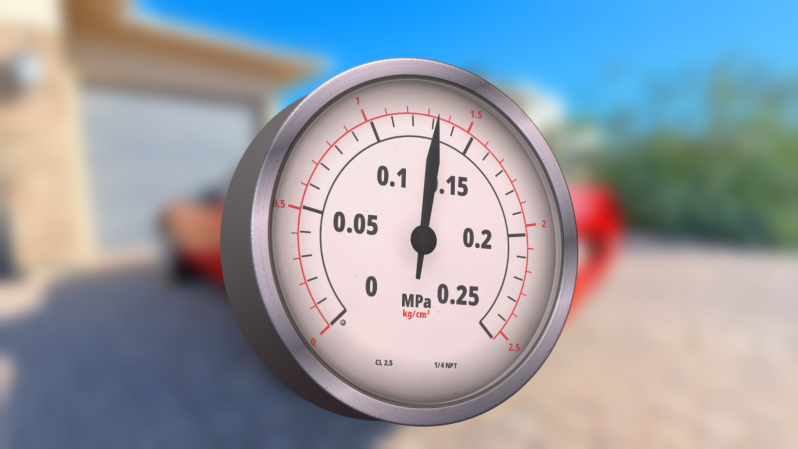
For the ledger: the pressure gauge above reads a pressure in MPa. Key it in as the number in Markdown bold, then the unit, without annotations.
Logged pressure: **0.13** MPa
